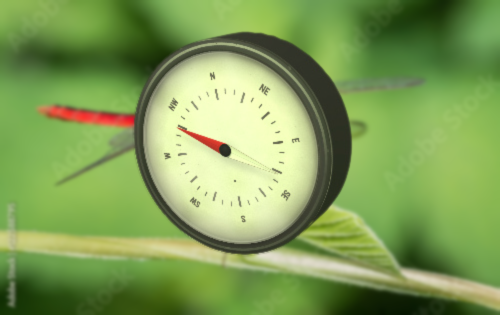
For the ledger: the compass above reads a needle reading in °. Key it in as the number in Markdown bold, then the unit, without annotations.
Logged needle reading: **300** °
